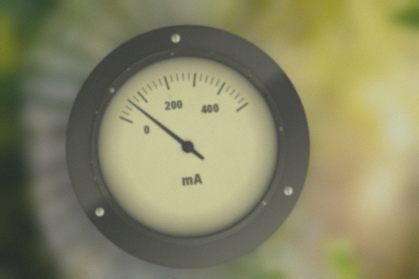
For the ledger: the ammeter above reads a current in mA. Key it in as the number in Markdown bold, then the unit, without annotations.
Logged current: **60** mA
